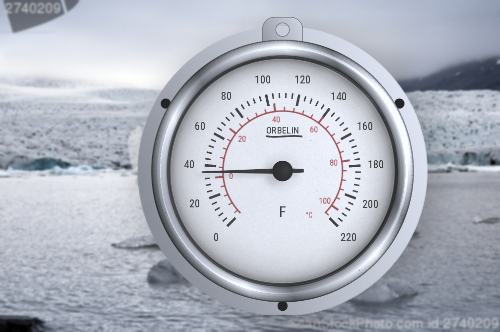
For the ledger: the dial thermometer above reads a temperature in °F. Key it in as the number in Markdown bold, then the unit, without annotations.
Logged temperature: **36** °F
